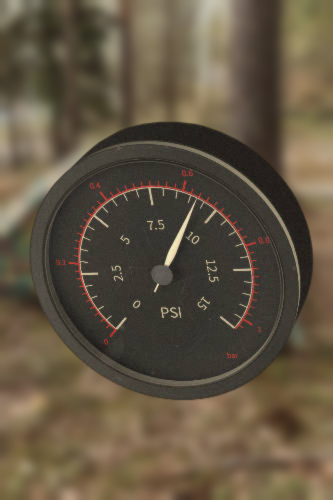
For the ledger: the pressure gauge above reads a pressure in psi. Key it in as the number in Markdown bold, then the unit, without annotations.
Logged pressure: **9.25** psi
